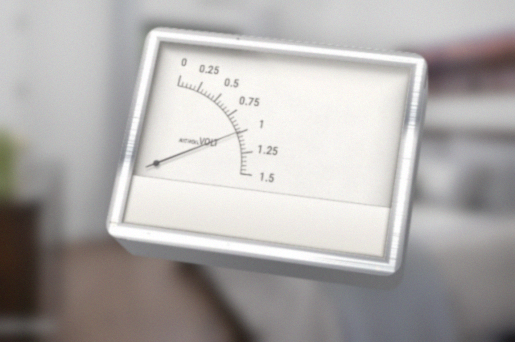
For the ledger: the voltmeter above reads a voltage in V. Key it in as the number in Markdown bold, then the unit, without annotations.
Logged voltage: **1** V
